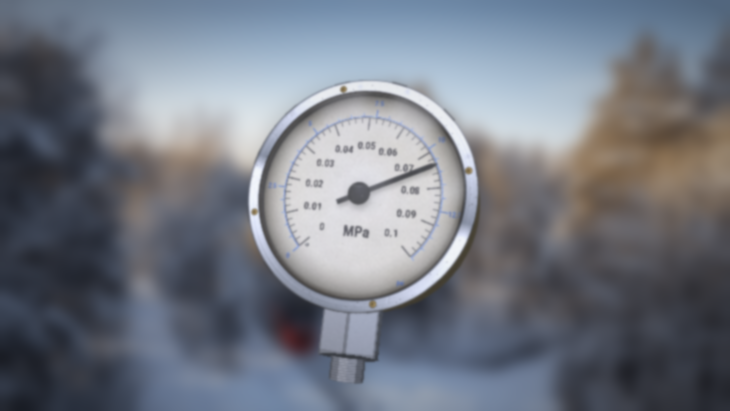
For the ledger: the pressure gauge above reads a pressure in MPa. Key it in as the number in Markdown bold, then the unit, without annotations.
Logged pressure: **0.074** MPa
